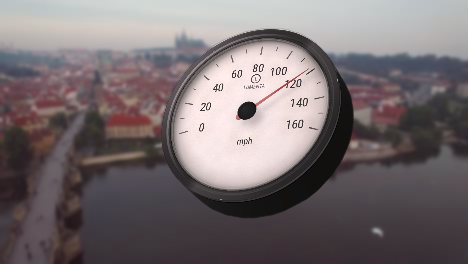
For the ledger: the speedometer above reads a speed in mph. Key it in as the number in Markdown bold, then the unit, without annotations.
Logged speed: **120** mph
